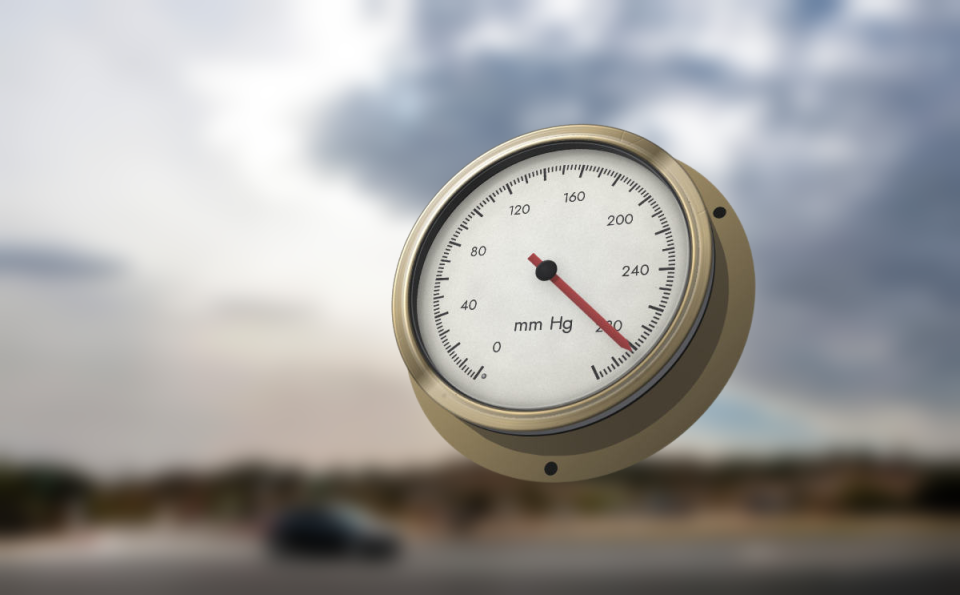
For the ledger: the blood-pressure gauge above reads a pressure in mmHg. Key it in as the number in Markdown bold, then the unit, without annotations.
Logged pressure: **282** mmHg
